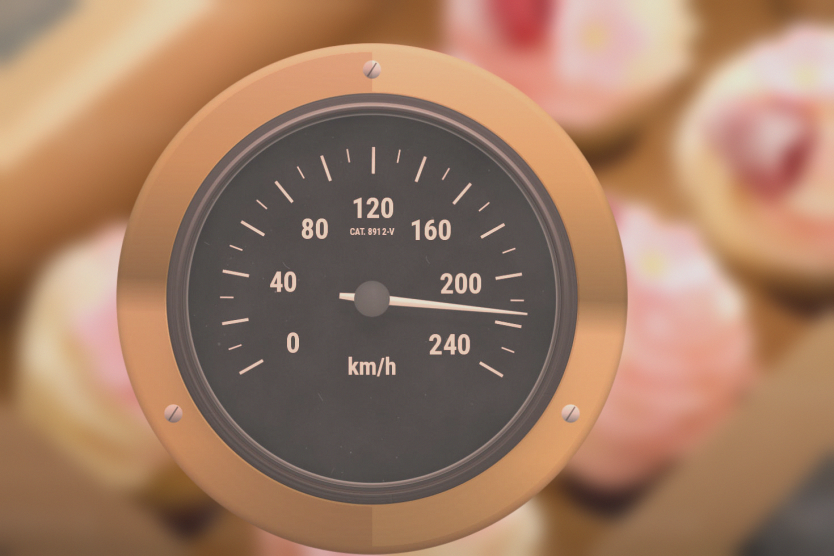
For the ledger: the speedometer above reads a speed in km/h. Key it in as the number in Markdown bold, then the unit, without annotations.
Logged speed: **215** km/h
